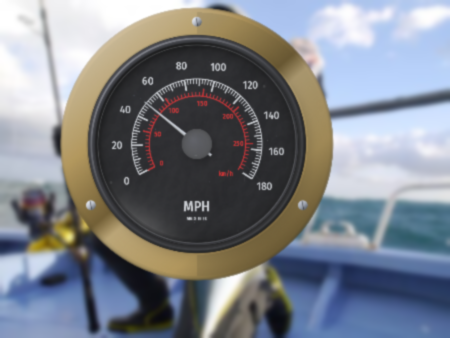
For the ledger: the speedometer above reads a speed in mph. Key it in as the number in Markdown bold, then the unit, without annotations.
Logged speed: **50** mph
